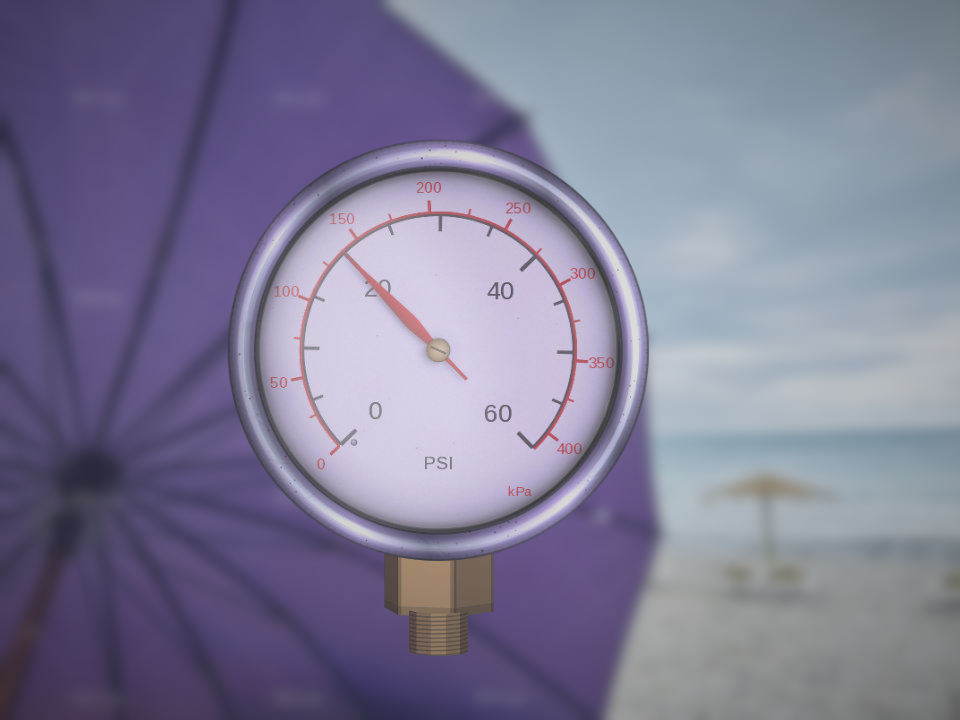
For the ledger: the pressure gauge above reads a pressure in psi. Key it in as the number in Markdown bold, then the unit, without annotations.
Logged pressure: **20** psi
